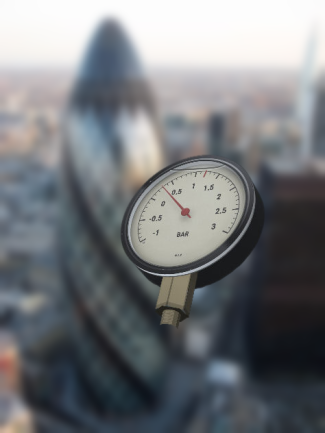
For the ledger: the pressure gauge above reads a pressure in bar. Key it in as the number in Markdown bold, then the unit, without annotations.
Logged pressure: **0.3** bar
